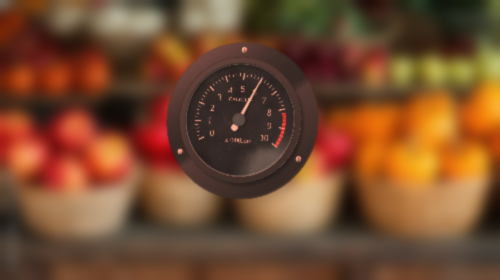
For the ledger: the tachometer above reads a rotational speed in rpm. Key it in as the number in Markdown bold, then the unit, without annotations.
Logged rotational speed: **6000** rpm
